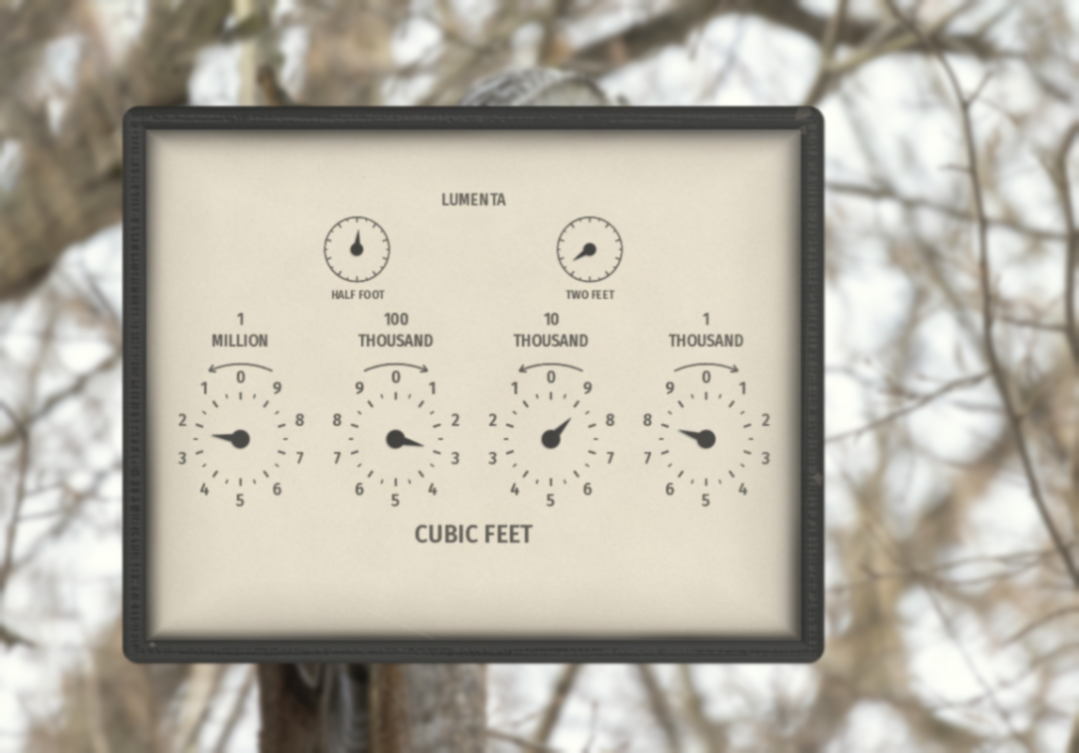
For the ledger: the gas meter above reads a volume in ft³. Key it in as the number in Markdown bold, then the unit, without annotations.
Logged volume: **228800** ft³
